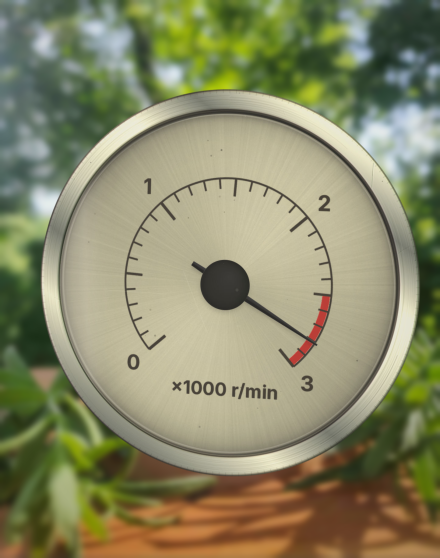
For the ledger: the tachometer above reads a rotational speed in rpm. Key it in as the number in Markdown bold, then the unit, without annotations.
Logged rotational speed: **2800** rpm
